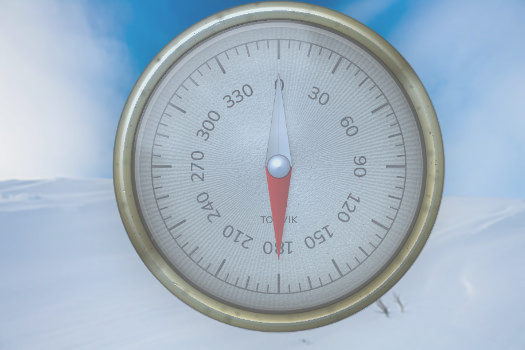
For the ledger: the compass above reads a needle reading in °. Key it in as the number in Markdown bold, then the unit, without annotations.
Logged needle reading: **180** °
